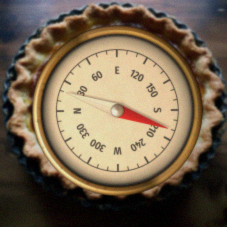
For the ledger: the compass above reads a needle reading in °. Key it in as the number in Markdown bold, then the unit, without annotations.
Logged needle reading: **200** °
